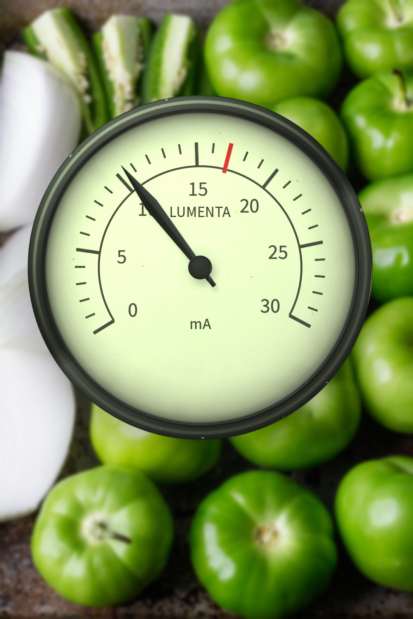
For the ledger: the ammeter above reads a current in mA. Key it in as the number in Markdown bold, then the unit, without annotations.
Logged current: **10.5** mA
